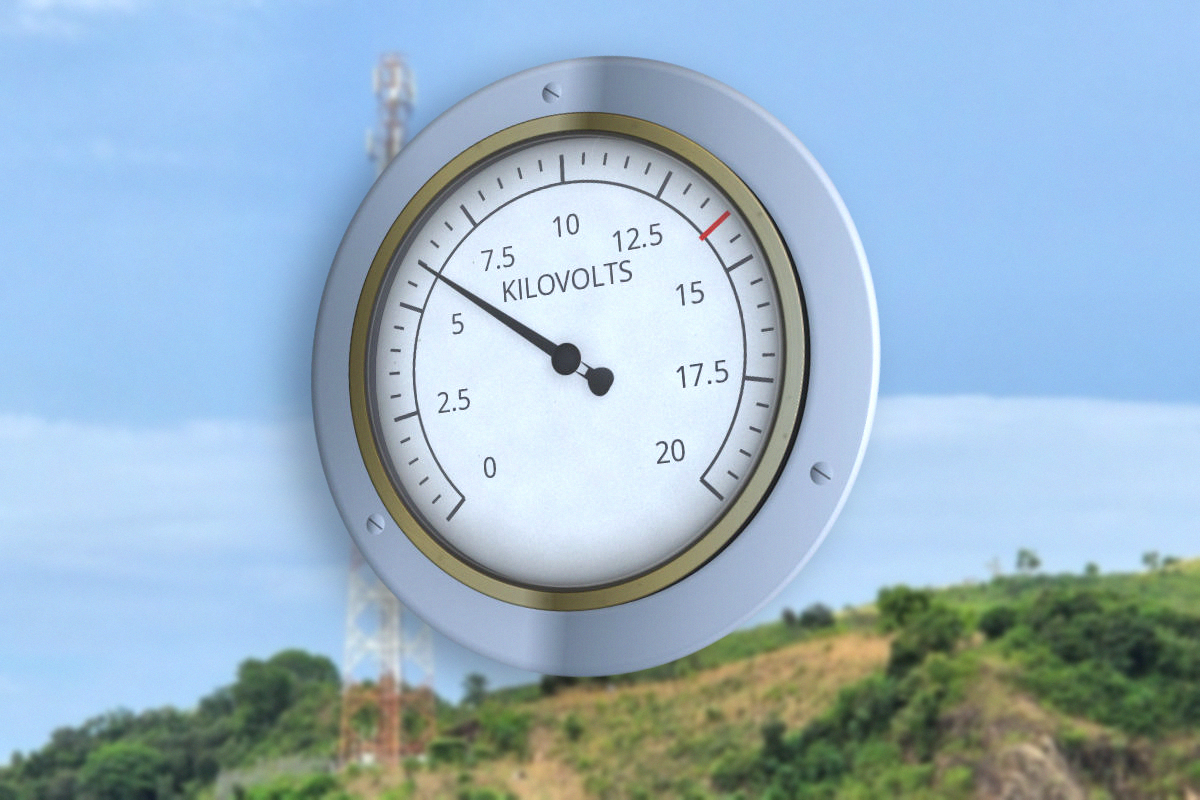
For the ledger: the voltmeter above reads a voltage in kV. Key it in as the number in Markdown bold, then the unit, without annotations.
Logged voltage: **6** kV
